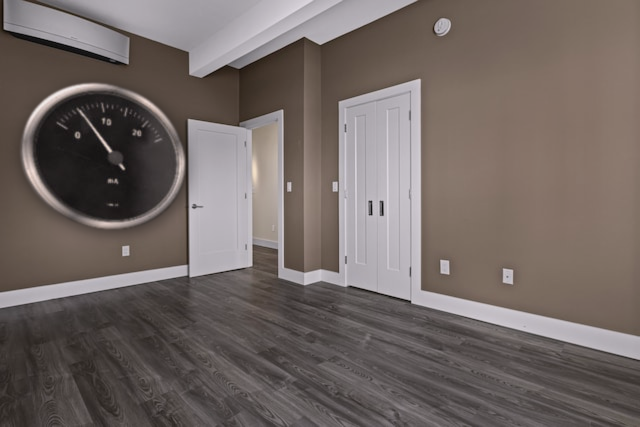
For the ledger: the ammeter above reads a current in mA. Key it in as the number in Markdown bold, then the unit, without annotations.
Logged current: **5** mA
